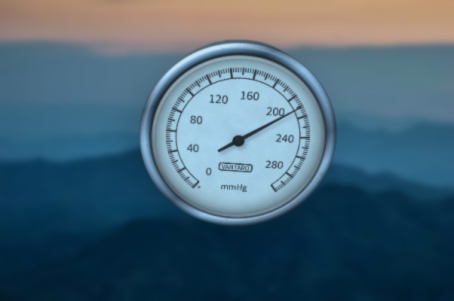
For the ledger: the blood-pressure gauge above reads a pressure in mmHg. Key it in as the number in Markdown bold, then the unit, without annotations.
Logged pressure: **210** mmHg
